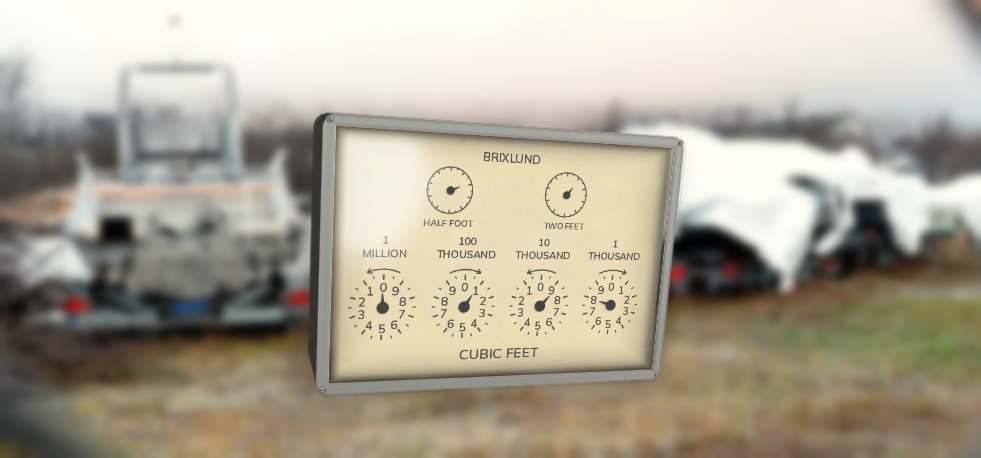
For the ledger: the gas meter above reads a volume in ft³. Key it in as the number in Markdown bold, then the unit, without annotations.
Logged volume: **8800** ft³
